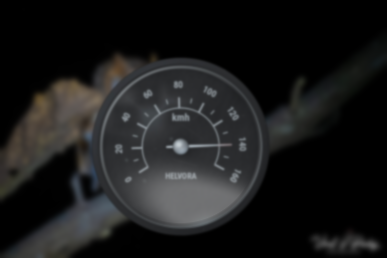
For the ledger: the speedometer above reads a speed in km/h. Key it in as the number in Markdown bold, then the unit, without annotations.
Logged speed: **140** km/h
